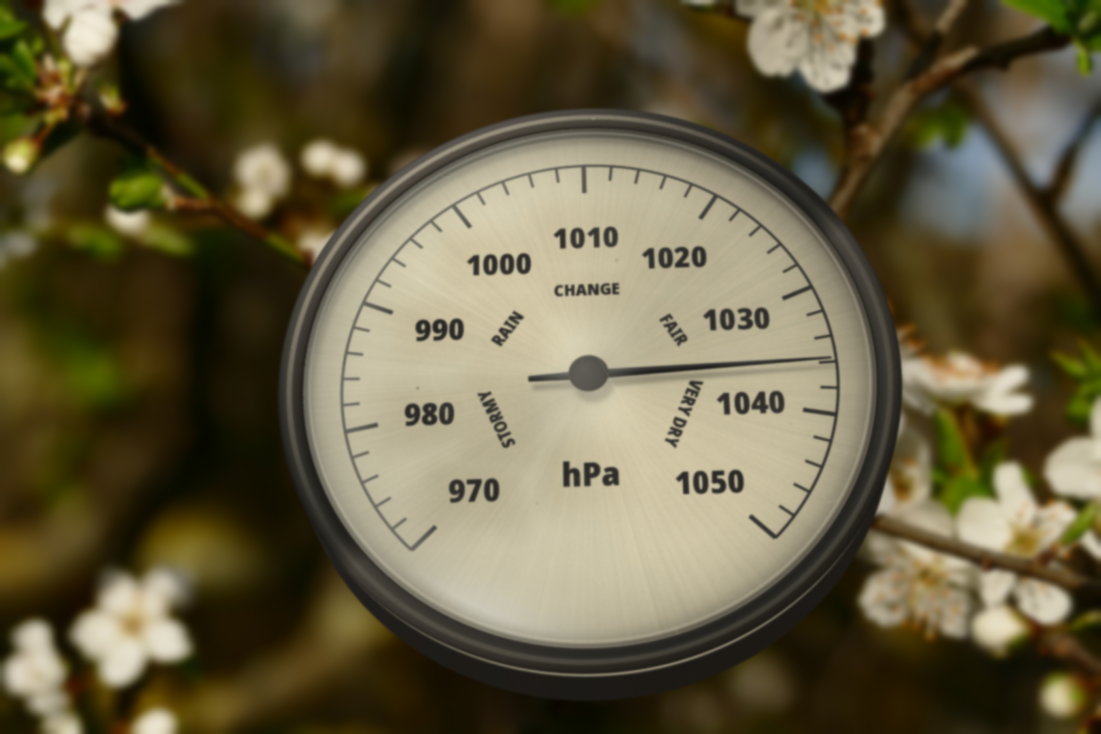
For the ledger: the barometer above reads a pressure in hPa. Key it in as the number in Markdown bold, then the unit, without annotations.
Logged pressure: **1036** hPa
